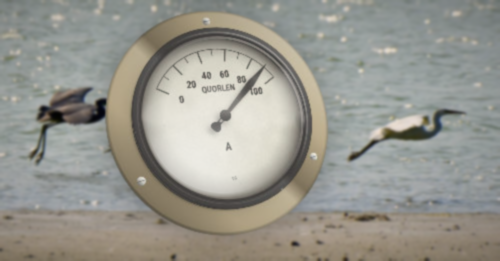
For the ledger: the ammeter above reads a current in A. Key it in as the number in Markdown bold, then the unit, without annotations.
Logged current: **90** A
